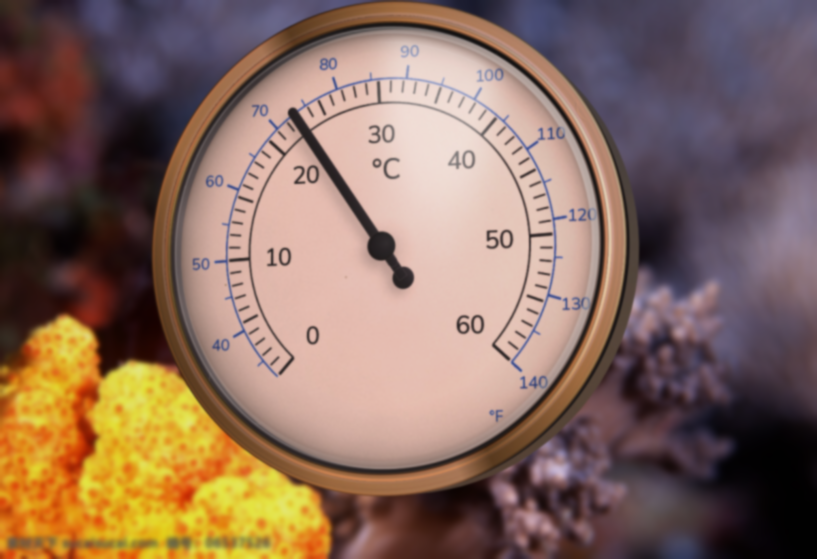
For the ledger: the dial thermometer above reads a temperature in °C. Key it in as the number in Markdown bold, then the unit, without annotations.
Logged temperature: **23** °C
